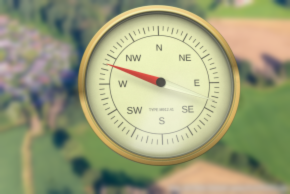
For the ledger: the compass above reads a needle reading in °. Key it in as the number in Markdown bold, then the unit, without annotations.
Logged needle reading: **290** °
